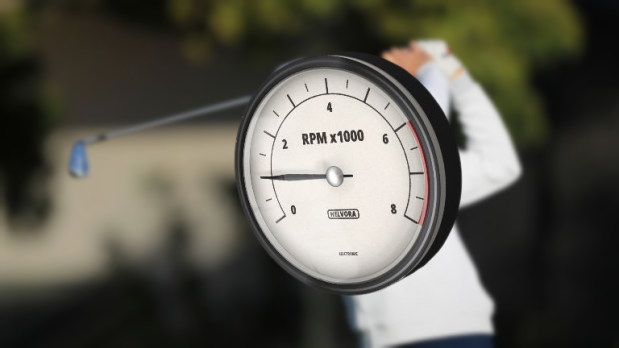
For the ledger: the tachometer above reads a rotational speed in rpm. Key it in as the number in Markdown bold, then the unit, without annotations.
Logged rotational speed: **1000** rpm
